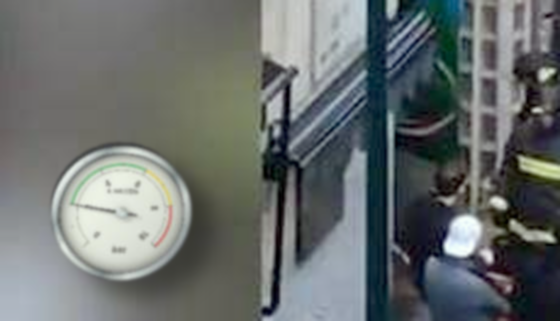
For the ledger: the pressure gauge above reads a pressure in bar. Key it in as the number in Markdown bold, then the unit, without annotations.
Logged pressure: **2** bar
